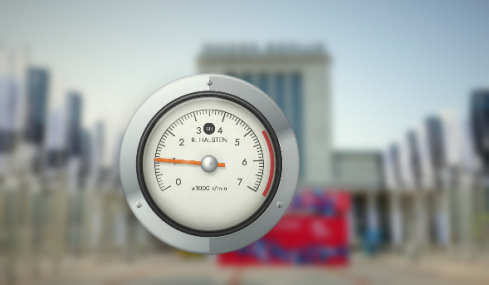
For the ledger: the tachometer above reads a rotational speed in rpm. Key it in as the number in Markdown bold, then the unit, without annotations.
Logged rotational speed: **1000** rpm
